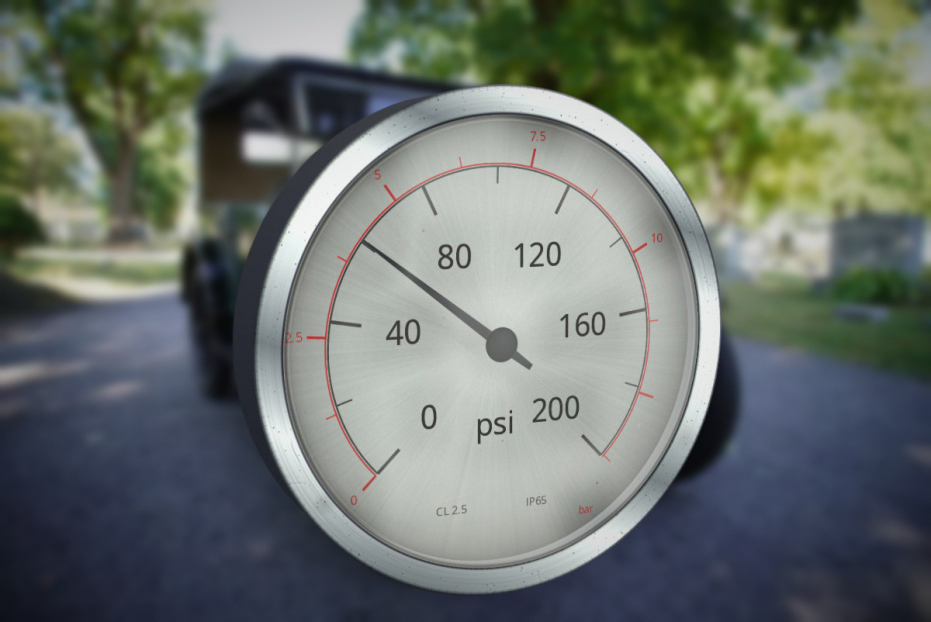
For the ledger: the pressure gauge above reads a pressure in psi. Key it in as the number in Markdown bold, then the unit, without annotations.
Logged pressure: **60** psi
